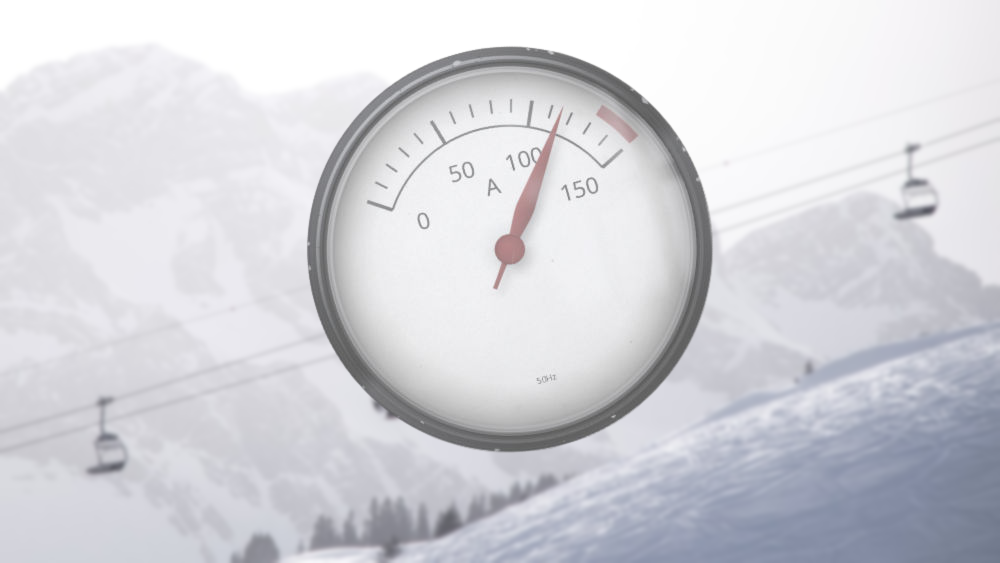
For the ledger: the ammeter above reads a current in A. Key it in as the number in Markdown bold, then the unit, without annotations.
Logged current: **115** A
